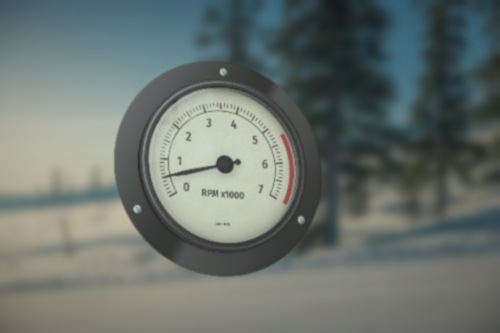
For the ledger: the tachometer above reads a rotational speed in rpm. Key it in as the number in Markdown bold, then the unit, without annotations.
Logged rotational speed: **500** rpm
